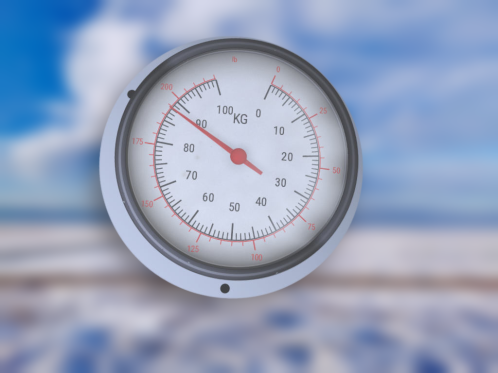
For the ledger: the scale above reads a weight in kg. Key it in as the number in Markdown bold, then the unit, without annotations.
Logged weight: **88** kg
